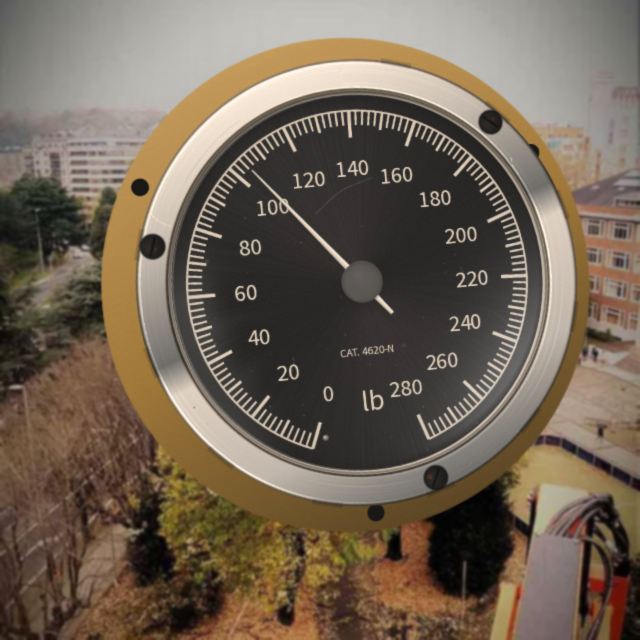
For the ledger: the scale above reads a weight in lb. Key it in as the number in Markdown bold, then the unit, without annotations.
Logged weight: **104** lb
